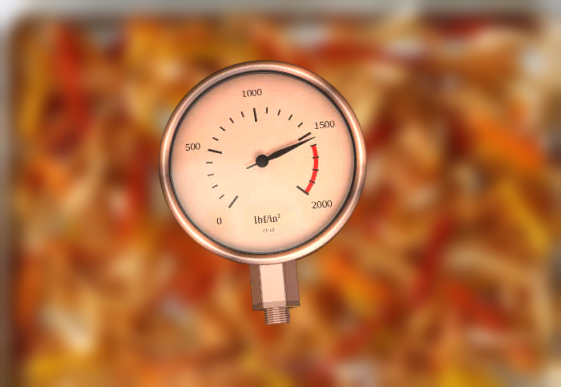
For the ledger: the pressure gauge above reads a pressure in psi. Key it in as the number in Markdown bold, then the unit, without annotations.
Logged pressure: **1550** psi
